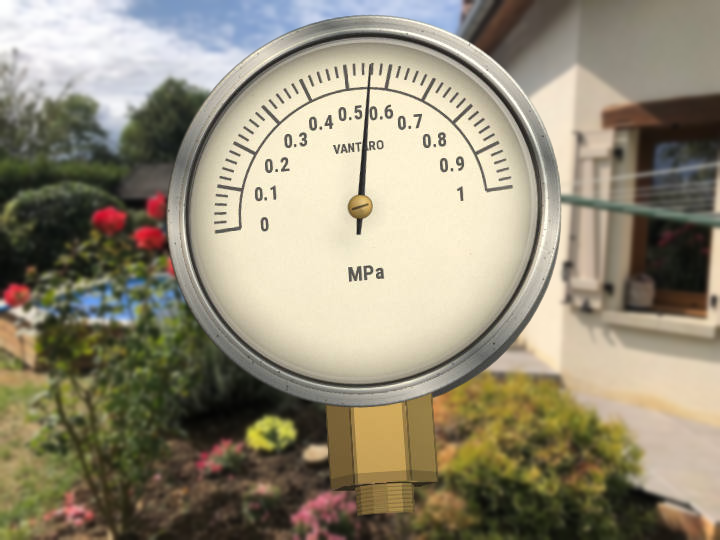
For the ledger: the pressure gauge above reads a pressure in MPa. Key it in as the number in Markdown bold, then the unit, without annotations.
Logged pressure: **0.56** MPa
